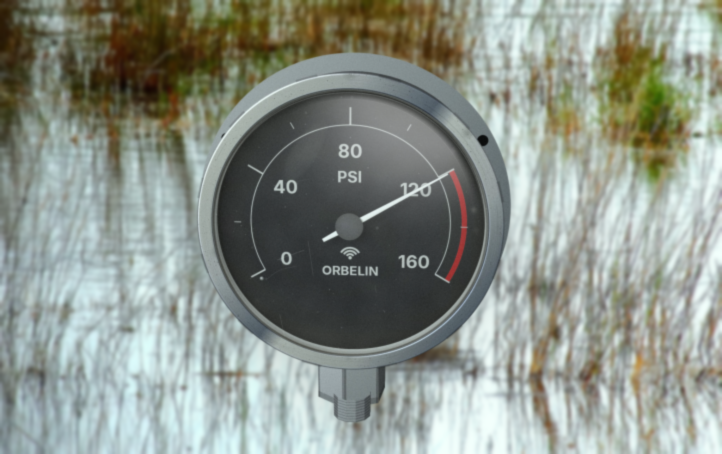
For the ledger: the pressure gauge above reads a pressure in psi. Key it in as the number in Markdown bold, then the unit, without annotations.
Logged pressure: **120** psi
